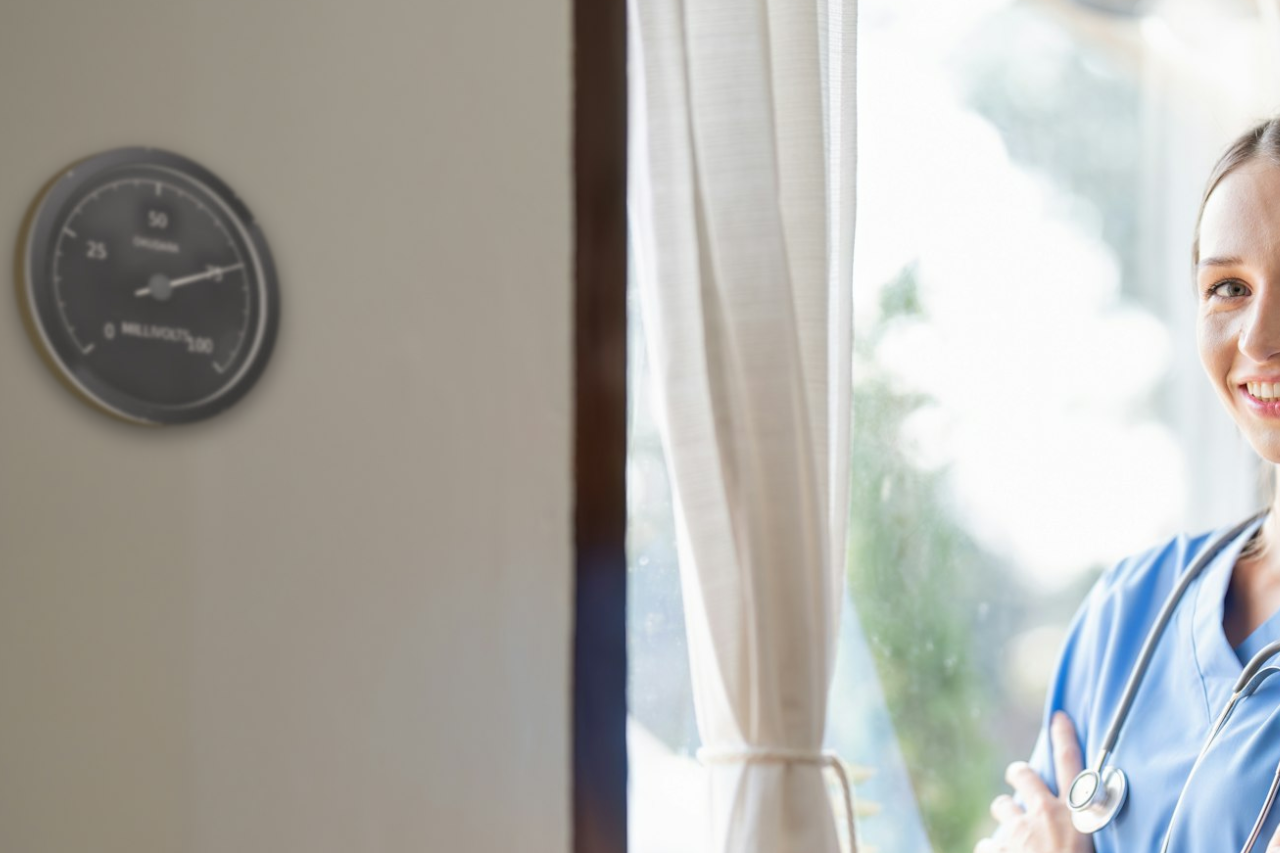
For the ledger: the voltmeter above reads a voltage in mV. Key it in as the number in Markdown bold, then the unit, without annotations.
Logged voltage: **75** mV
